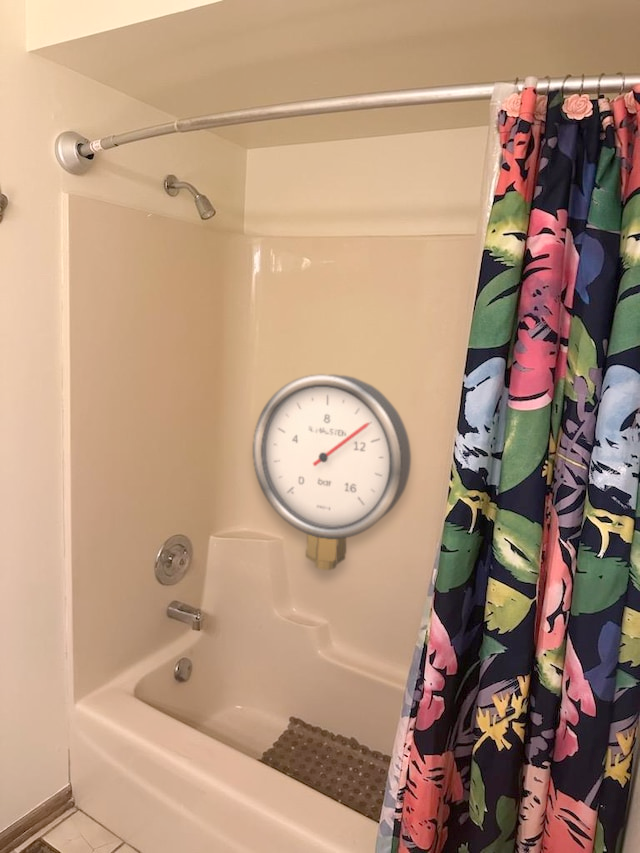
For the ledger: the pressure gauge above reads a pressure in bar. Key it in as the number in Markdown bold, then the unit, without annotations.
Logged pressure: **11** bar
